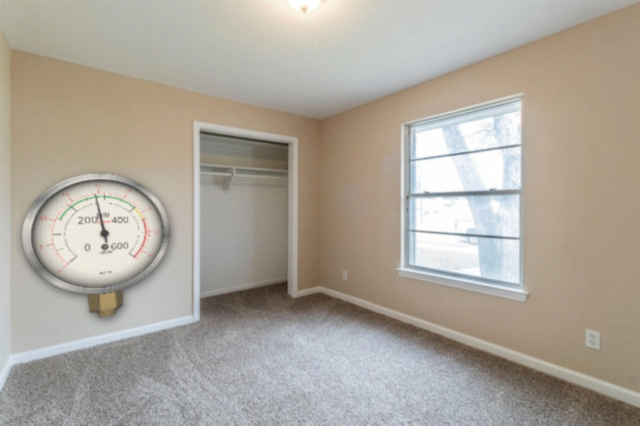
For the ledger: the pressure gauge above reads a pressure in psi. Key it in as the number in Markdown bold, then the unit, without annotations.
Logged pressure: **275** psi
